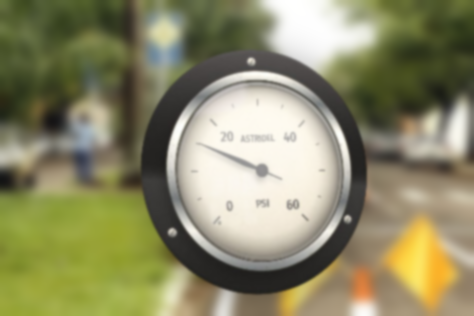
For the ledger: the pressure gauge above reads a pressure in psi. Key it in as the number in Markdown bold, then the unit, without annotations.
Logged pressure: **15** psi
